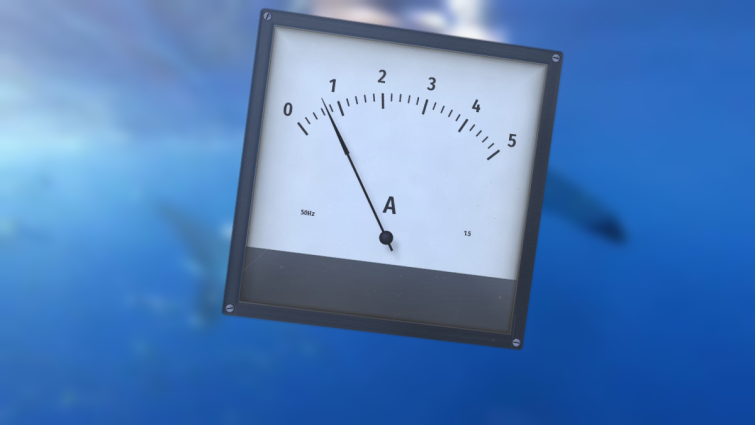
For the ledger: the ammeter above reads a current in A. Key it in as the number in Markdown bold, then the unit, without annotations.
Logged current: **0.7** A
